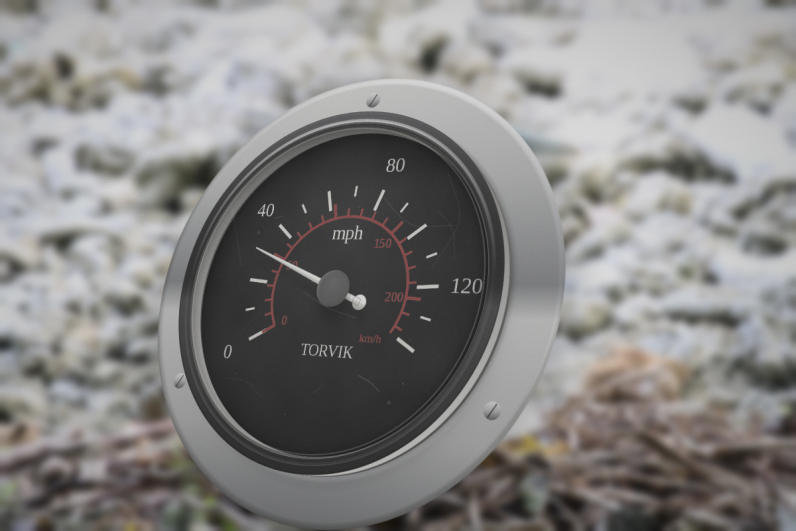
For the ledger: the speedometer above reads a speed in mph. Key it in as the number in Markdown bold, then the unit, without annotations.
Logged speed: **30** mph
